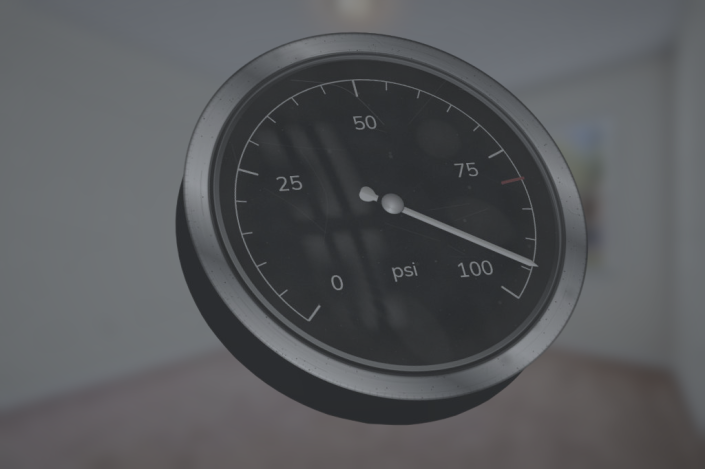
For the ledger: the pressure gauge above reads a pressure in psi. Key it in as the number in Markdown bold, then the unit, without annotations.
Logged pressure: **95** psi
